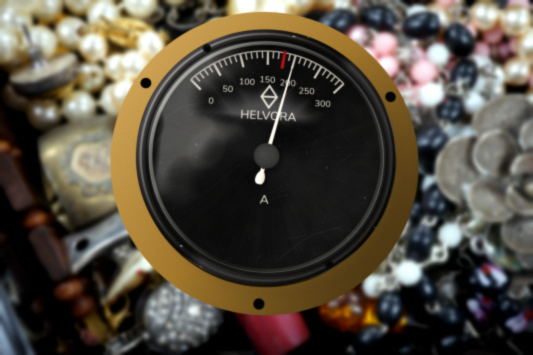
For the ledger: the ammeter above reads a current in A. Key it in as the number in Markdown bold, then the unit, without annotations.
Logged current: **200** A
